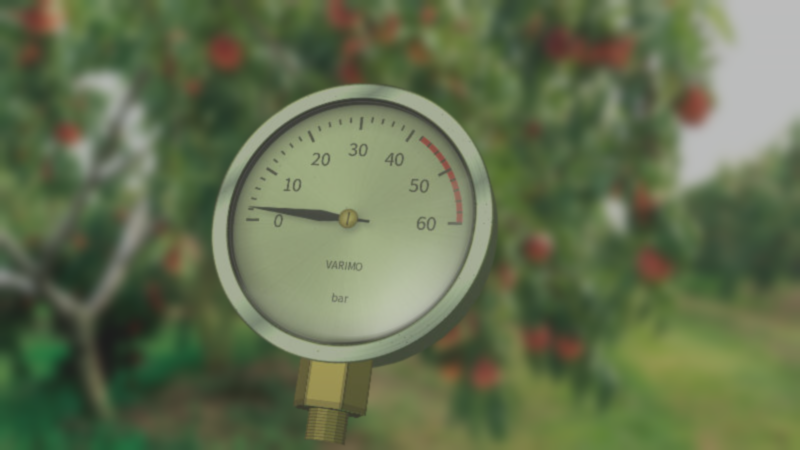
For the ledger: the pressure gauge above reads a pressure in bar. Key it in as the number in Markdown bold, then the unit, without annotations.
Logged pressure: **2** bar
